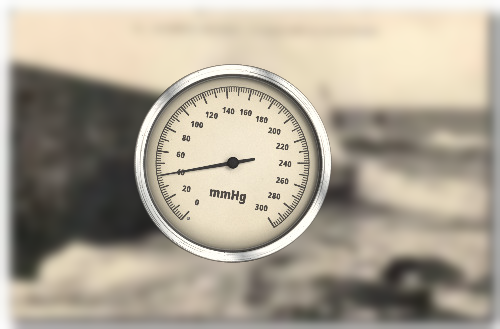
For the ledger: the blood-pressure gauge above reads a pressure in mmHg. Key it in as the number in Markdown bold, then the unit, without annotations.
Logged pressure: **40** mmHg
